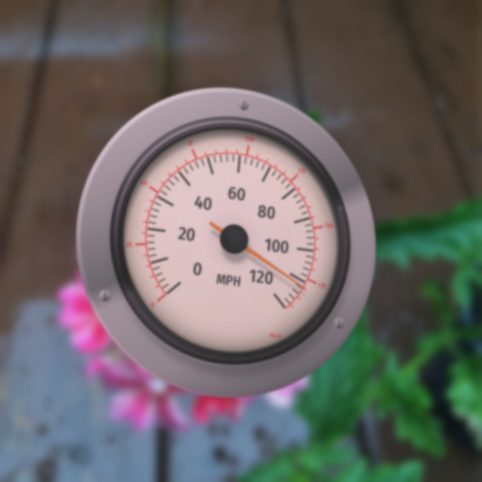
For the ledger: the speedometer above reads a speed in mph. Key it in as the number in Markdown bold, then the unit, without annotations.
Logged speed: **112** mph
